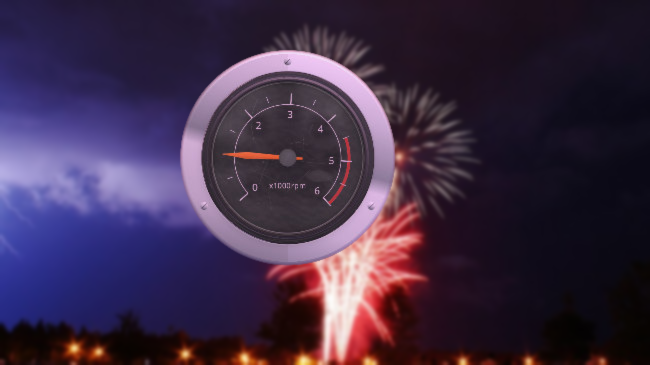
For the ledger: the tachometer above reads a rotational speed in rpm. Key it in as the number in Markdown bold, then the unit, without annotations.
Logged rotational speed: **1000** rpm
